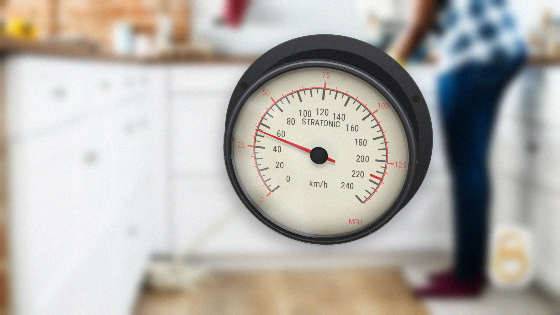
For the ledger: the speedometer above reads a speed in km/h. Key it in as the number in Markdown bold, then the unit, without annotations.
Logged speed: **55** km/h
